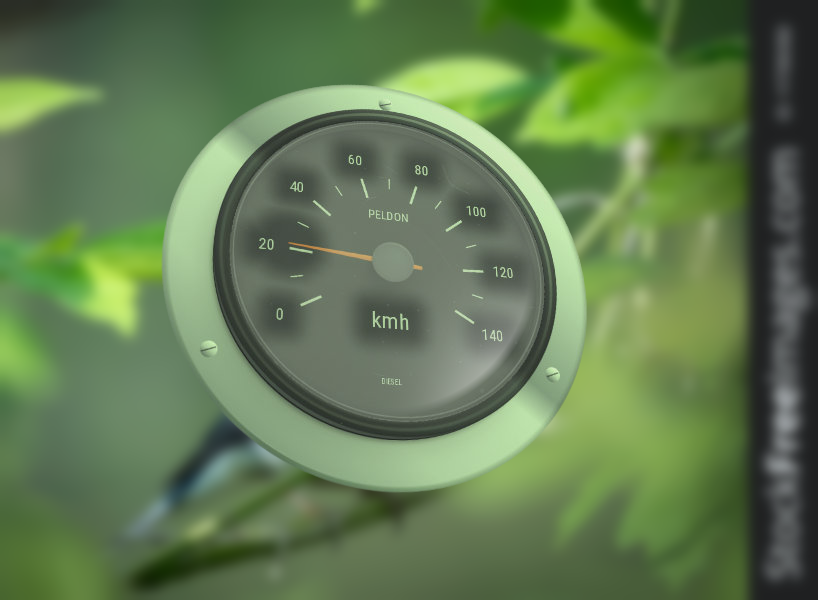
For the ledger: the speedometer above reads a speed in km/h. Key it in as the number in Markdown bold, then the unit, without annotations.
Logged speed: **20** km/h
